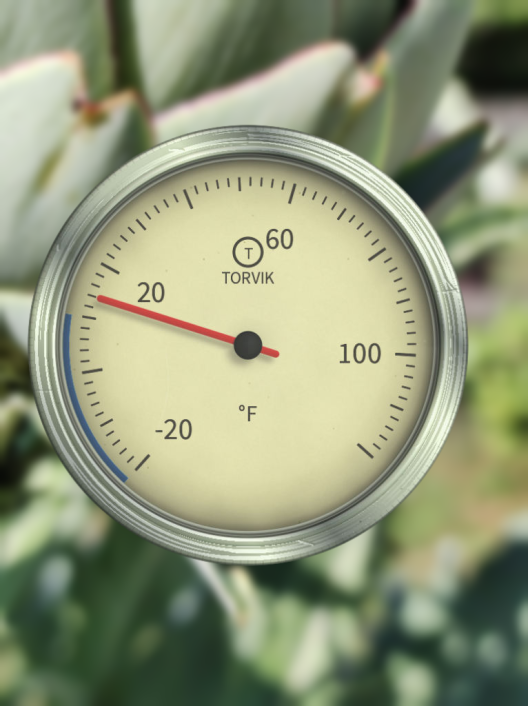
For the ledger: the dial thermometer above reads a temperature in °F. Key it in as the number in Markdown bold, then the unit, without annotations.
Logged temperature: **14** °F
